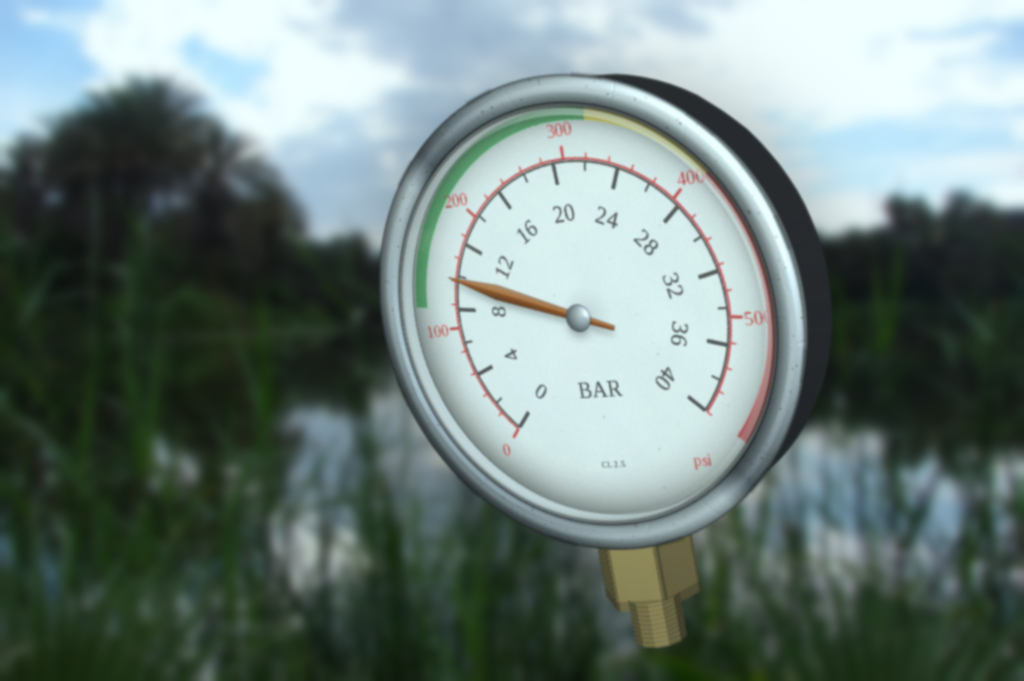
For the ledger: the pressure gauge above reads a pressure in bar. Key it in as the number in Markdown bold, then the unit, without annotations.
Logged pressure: **10** bar
